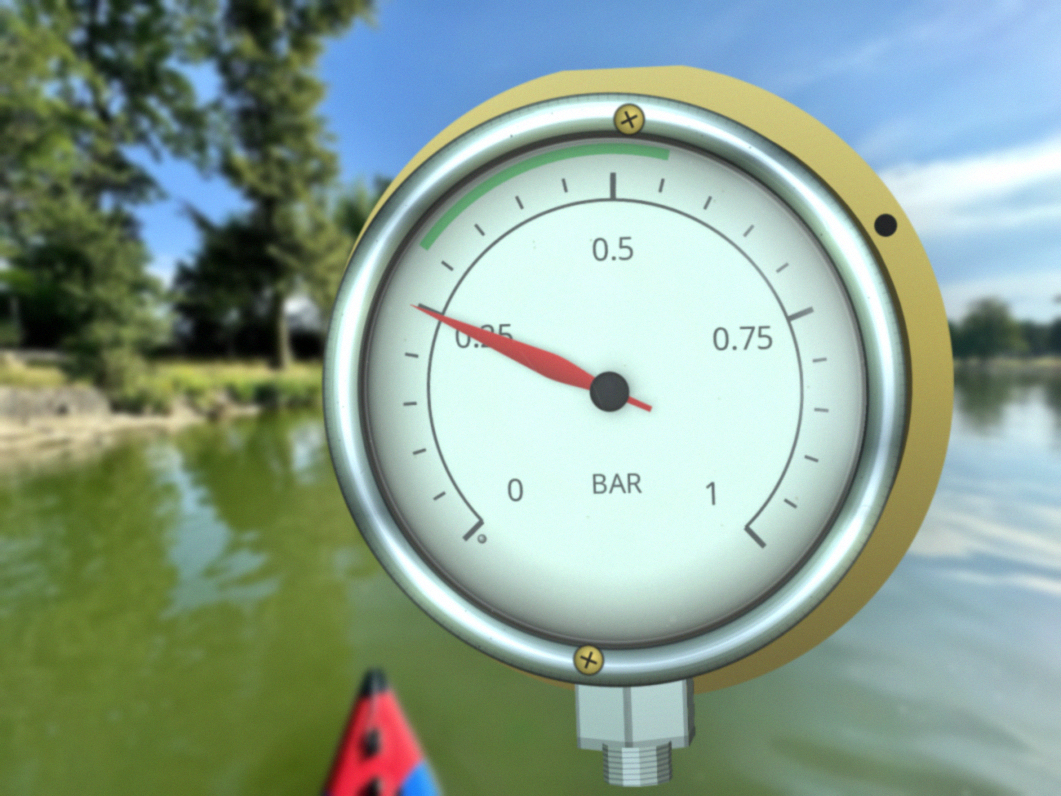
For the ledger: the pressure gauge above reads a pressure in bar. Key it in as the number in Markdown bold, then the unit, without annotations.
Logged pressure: **0.25** bar
